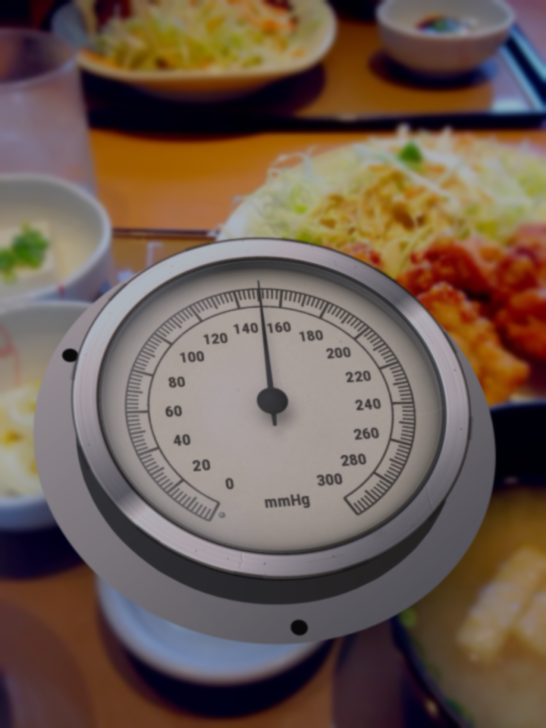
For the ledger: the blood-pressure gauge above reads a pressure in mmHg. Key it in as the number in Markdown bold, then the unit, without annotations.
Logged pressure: **150** mmHg
